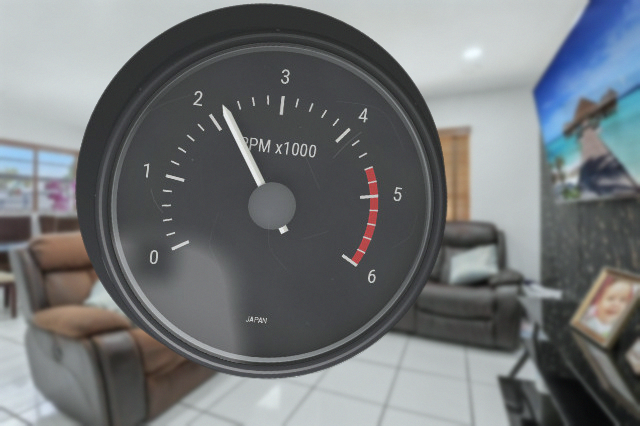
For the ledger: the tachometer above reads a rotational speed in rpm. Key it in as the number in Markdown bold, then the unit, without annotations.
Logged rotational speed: **2200** rpm
